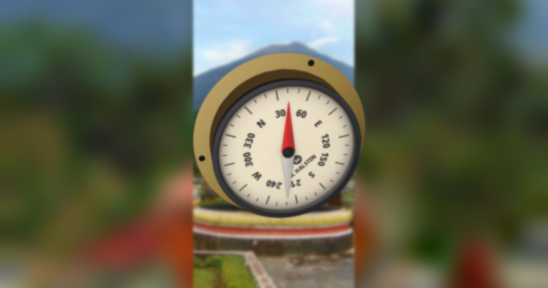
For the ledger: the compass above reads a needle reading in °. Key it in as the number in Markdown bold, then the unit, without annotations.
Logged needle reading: **40** °
